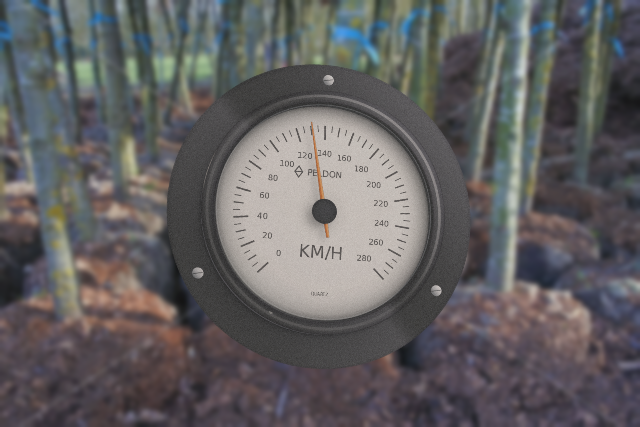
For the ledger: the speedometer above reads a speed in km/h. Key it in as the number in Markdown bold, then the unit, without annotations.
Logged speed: **130** km/h
